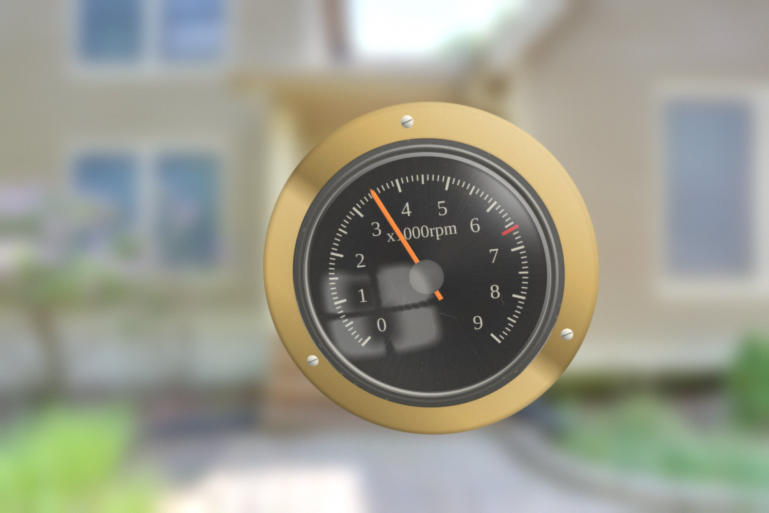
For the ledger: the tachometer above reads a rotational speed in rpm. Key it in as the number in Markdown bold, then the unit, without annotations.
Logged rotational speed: **3500** rpm
